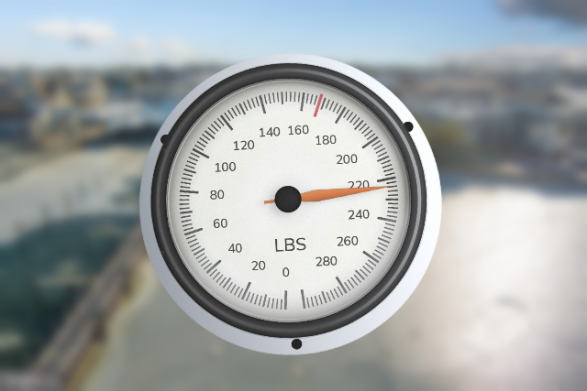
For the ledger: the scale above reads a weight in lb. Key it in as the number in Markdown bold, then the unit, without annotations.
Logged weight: **224** lb
